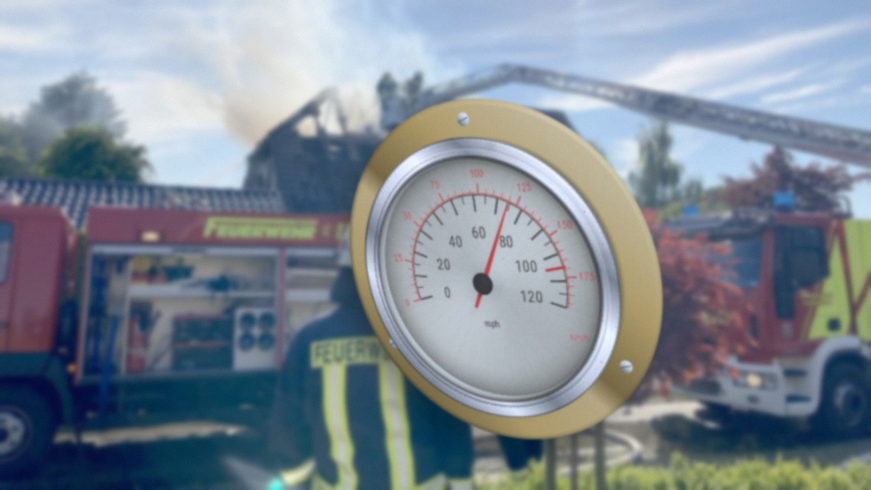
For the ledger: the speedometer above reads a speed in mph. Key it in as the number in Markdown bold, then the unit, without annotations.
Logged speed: **75** mph
